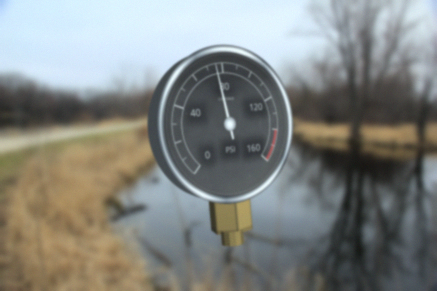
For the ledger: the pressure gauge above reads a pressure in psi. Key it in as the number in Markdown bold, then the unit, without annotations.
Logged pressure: **75** psi
